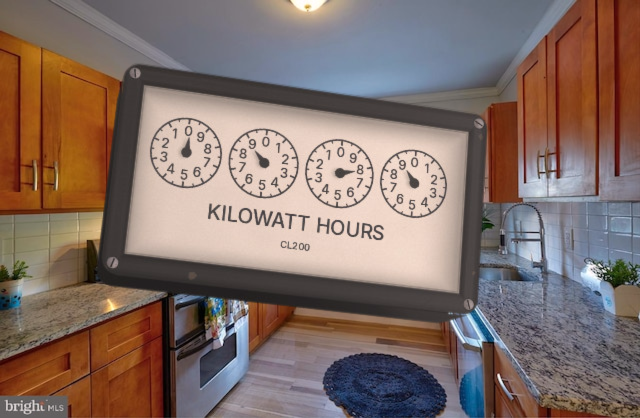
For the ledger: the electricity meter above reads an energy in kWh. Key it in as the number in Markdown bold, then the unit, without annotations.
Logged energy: **9879** kWh
